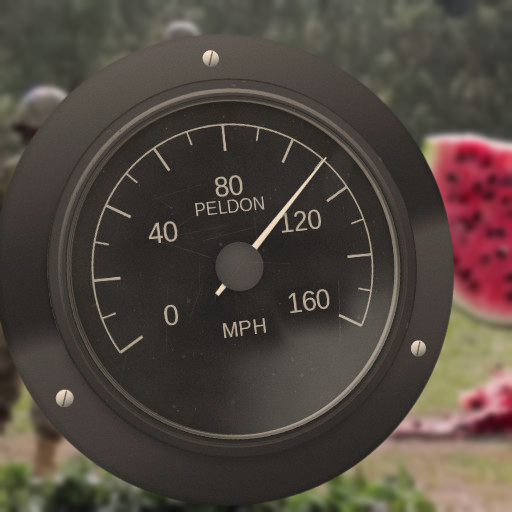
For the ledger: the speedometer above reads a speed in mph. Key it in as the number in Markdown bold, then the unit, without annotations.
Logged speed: **110** mph
